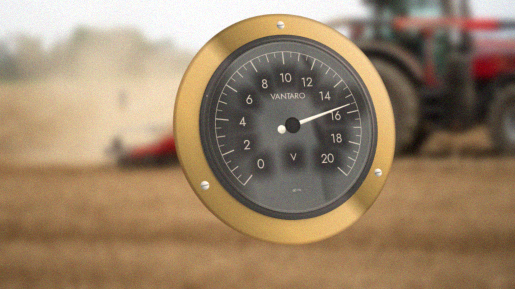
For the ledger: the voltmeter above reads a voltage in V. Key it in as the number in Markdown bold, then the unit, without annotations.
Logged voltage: **15.5** V
